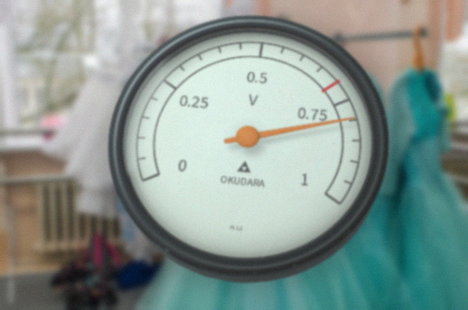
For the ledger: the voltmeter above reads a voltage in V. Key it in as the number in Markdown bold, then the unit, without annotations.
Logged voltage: **0.8** V
